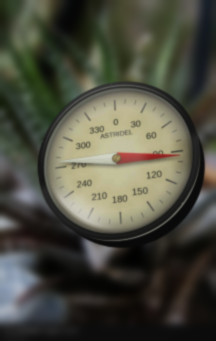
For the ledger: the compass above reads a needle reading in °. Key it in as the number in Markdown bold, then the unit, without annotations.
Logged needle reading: **95** °
